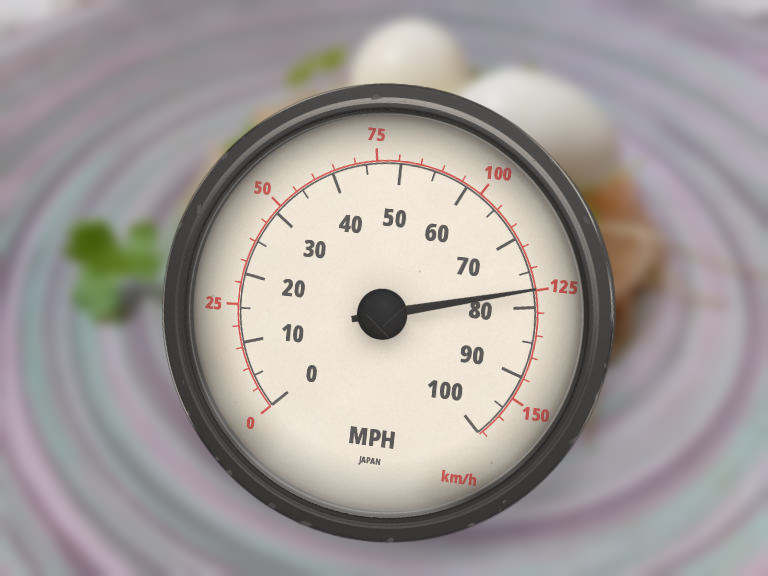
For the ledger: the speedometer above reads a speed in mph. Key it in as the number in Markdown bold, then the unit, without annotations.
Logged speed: **77.5** mph
